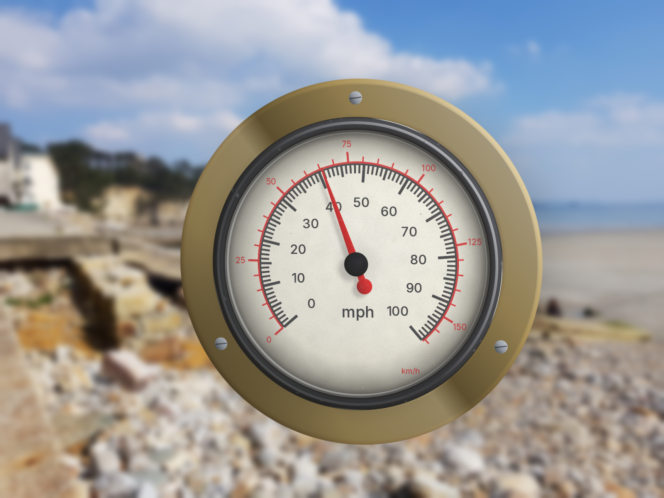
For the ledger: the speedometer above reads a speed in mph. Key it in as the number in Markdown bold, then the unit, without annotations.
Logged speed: **41** mph
